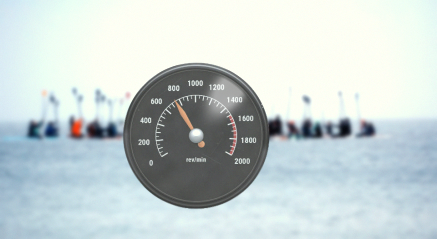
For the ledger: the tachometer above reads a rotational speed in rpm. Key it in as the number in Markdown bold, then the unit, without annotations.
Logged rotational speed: **750** rpm
